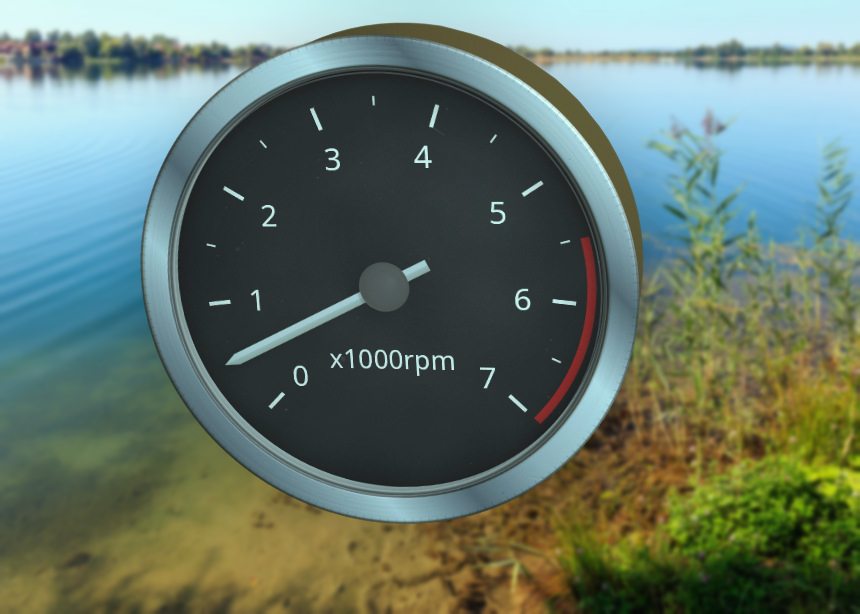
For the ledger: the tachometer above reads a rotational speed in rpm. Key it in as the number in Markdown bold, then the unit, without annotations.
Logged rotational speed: **500** rpm
